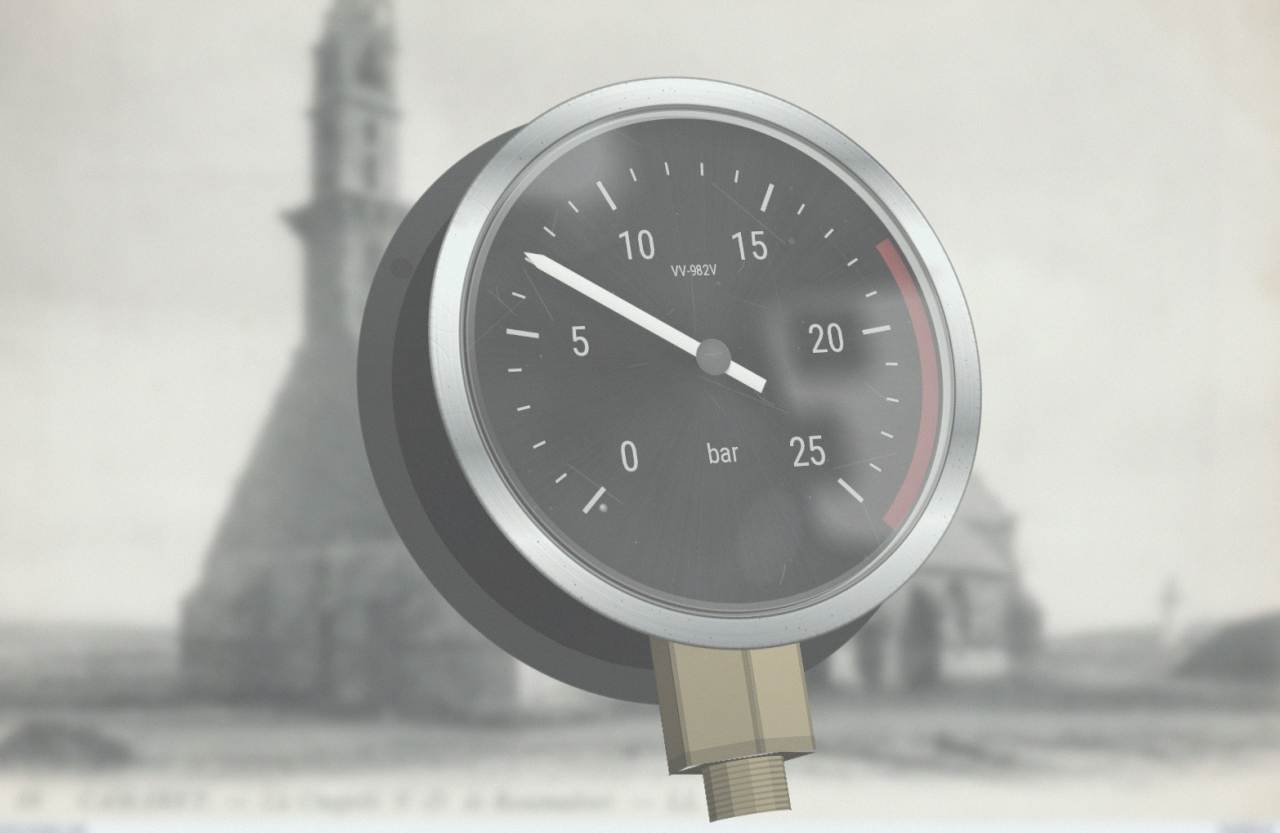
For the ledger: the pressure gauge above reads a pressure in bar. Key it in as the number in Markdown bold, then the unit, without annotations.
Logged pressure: **7** bar
